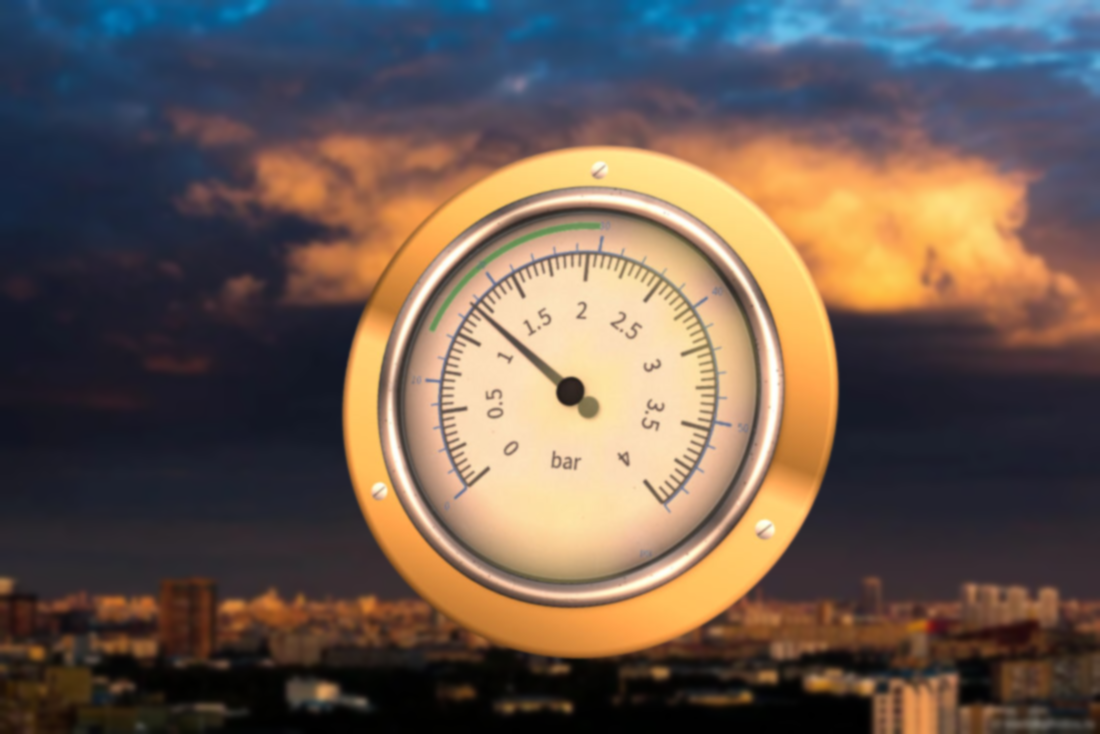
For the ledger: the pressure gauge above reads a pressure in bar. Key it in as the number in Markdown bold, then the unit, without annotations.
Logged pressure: **1.2** bar
